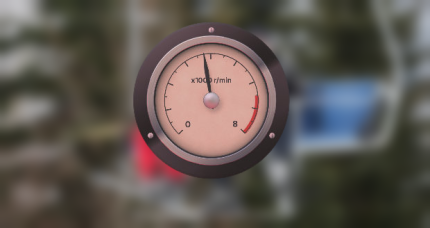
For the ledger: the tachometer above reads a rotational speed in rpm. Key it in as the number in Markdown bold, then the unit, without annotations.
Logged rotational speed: **3750** rpm
